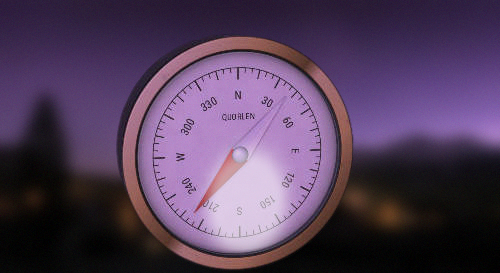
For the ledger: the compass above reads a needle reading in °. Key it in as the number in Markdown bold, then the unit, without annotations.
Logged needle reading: **220** °
